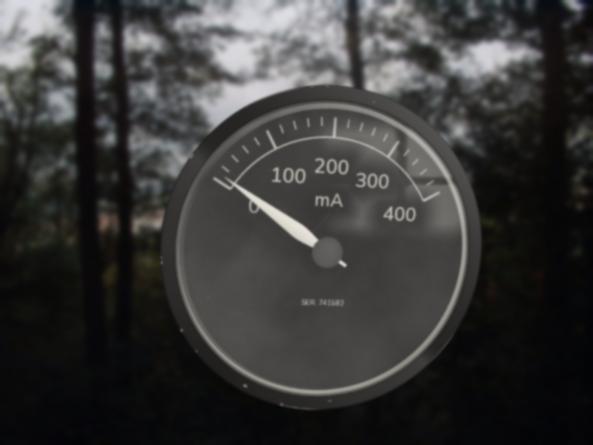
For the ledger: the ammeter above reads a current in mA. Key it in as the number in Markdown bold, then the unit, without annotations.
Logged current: **10** mA
